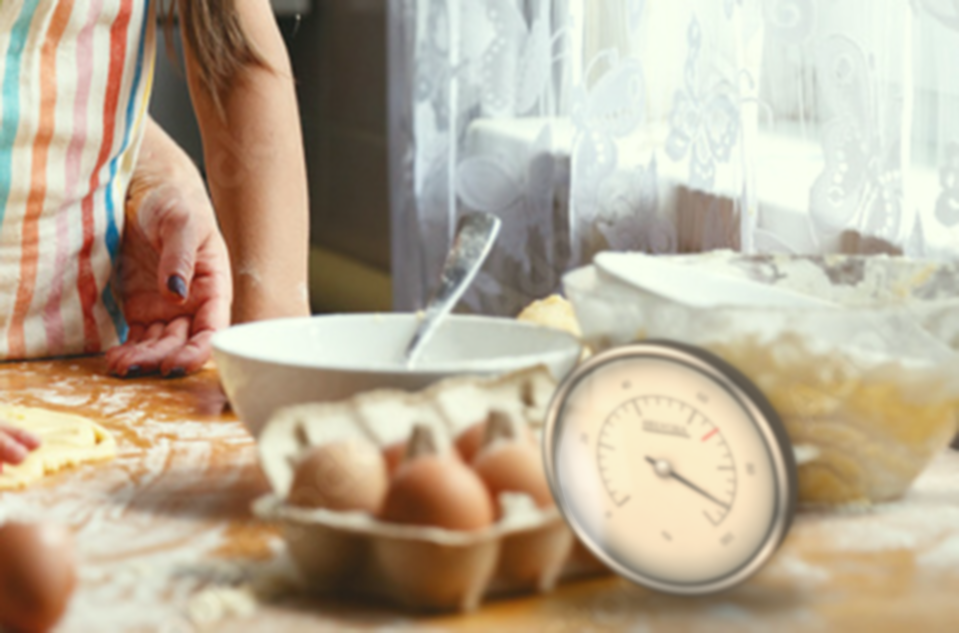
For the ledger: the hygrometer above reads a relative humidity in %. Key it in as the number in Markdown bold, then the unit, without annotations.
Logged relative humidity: **92** %
